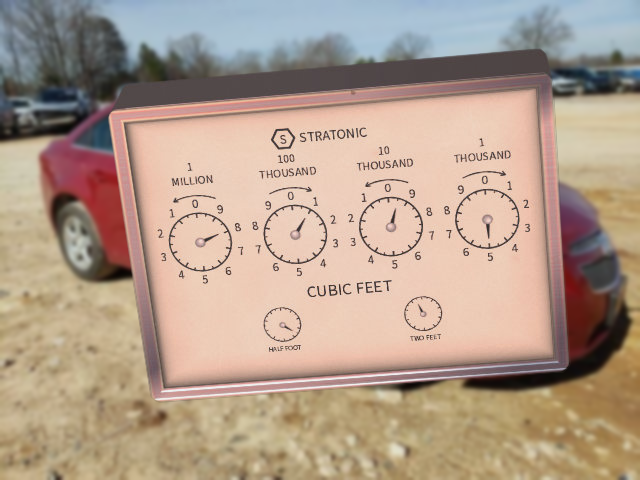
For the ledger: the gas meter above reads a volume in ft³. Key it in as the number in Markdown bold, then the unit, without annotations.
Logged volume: **809500** ft³
